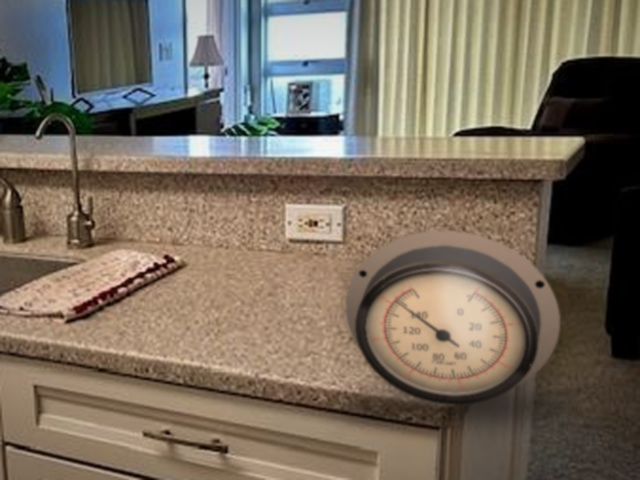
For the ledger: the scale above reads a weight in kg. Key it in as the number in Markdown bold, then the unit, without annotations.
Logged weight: **140** kg
